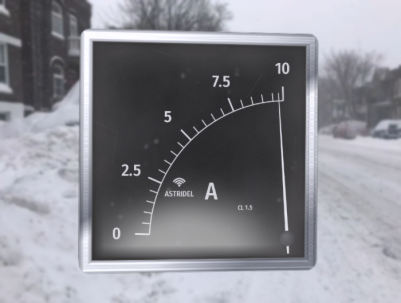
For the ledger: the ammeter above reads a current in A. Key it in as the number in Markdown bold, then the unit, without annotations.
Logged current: **9.75** A
